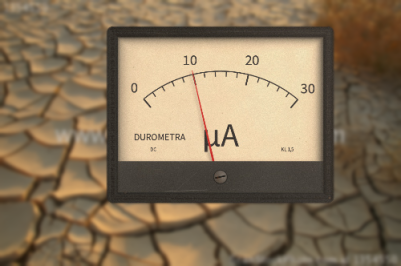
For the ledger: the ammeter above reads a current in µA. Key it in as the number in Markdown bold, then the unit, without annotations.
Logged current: **10** µA
